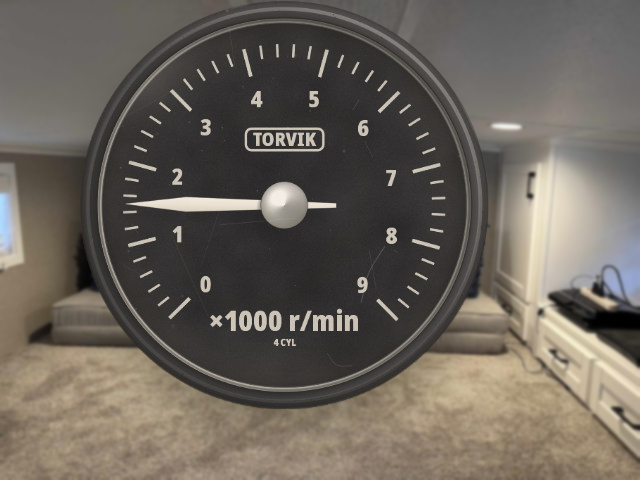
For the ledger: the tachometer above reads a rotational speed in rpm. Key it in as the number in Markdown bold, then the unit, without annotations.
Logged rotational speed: **1500** rpm
